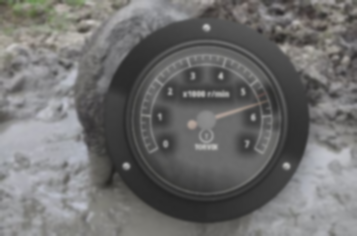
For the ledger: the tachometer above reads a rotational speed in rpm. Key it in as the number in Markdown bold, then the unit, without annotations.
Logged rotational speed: **5600** rpm
